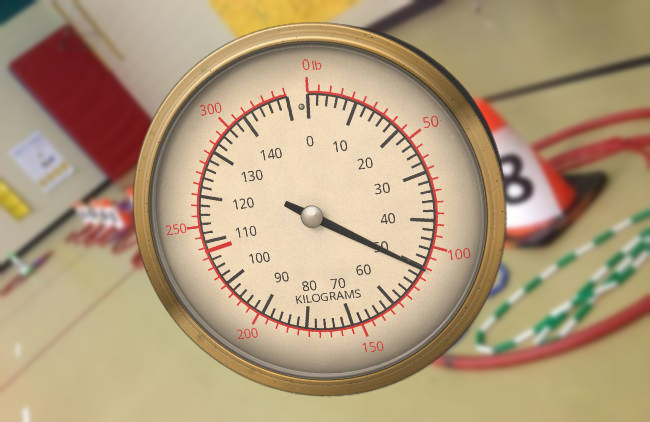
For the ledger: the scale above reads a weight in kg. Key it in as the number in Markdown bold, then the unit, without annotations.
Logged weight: **50** kg
